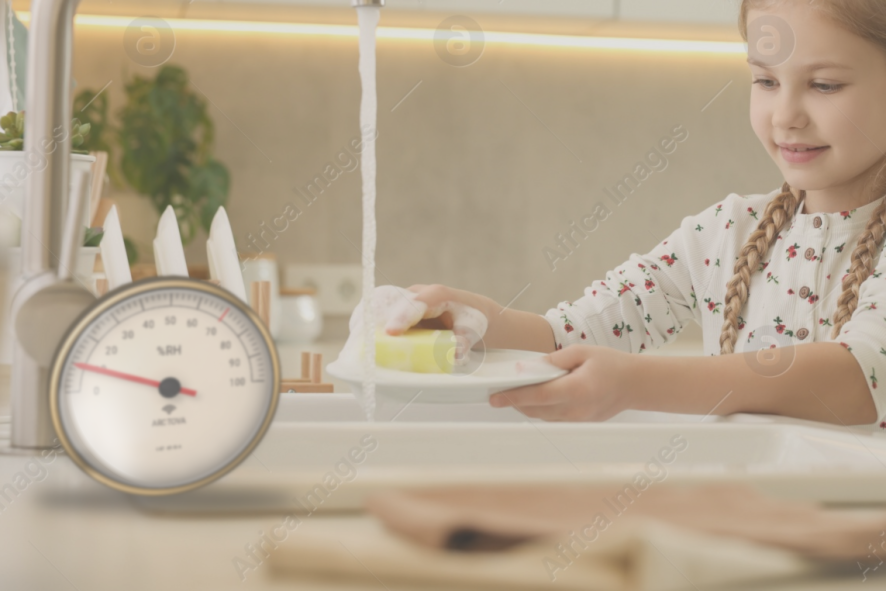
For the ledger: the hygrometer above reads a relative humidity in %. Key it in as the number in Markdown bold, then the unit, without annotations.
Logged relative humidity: **10** %
